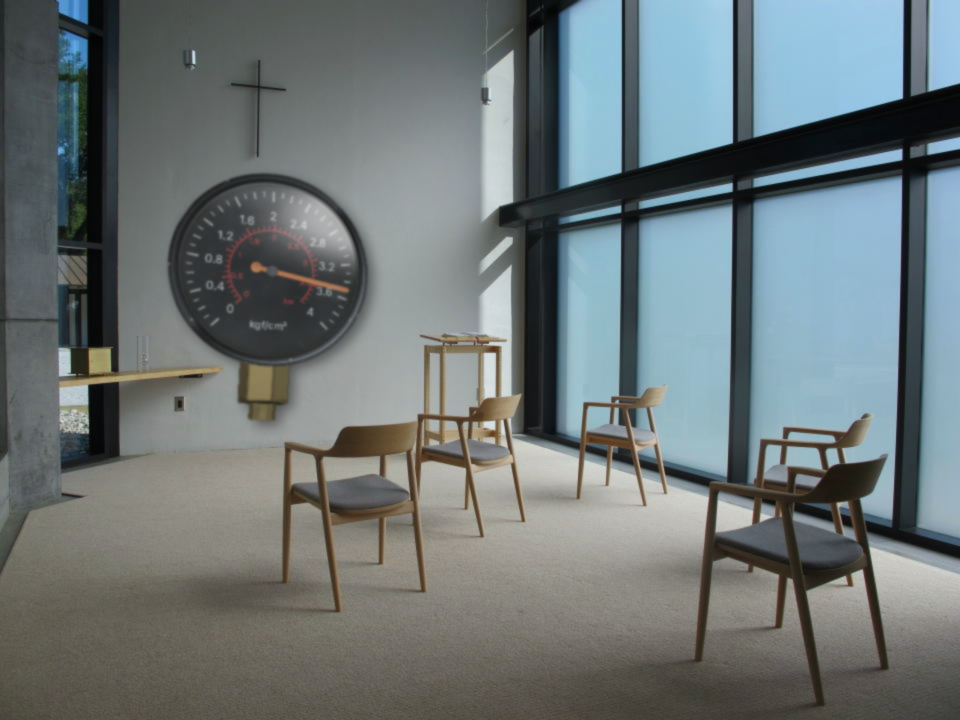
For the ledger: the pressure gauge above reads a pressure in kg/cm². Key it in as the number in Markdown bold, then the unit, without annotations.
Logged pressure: **3.5** kg/cm²
